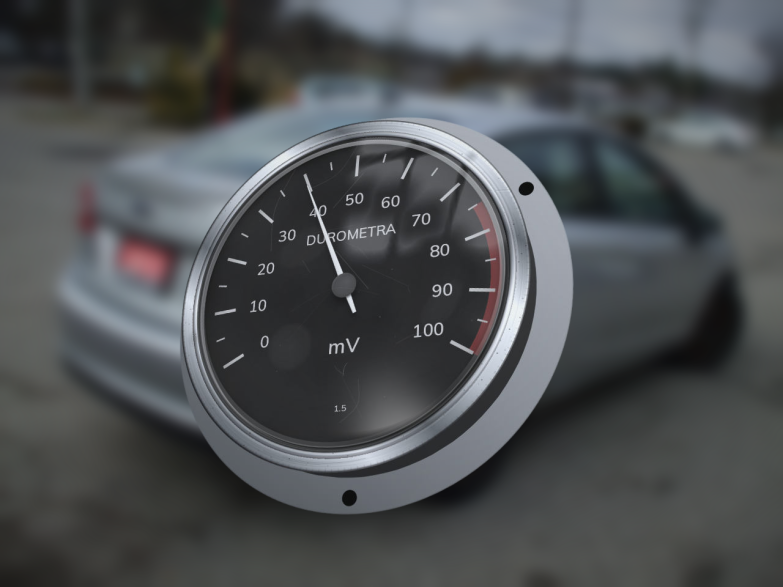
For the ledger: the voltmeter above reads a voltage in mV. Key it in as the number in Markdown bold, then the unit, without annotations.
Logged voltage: **40** mV
